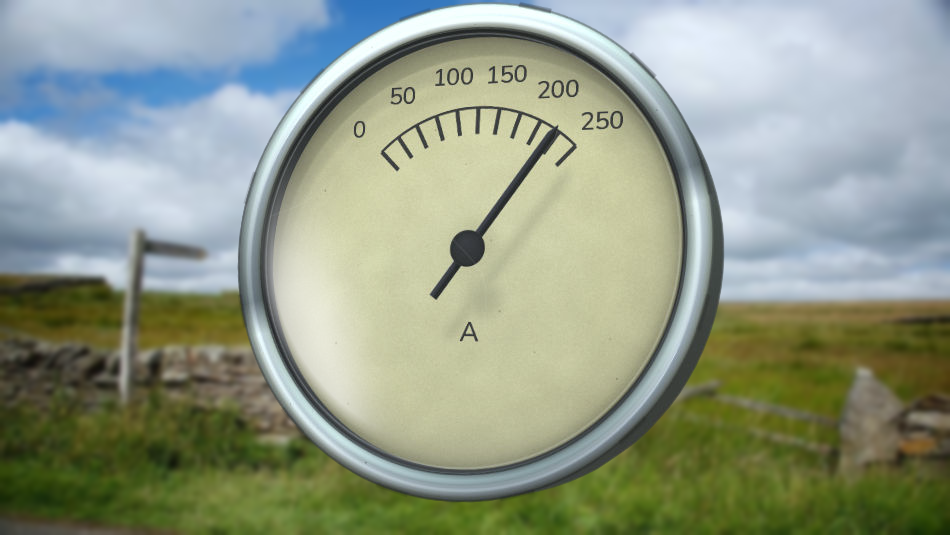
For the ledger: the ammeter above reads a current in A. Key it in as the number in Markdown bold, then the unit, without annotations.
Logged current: **225** A
